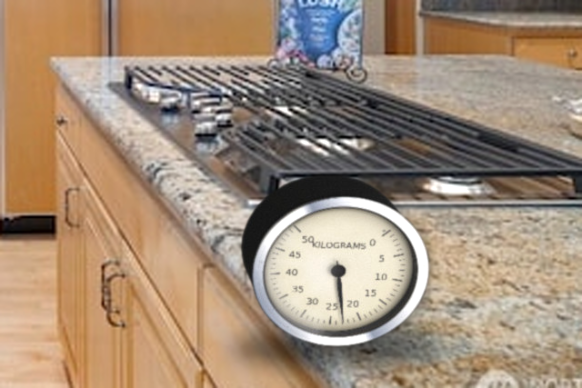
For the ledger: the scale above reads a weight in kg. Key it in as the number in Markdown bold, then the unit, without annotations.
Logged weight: **23** kg
